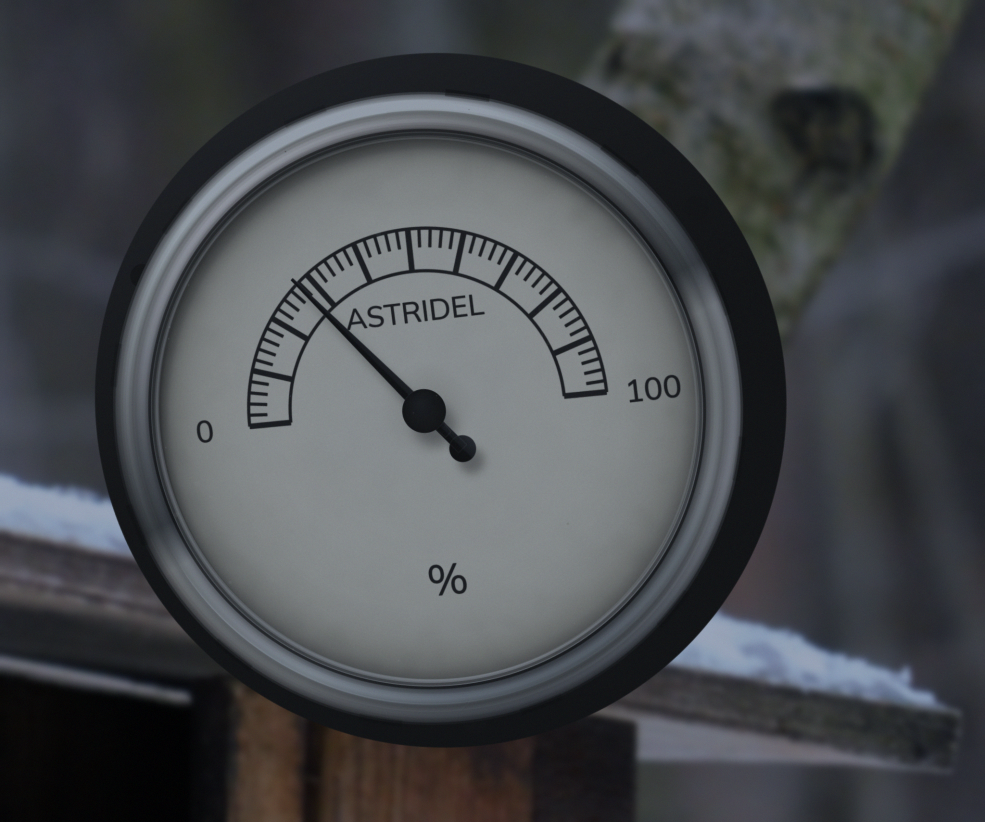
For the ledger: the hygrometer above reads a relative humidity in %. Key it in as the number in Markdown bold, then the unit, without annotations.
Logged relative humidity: **28** %
